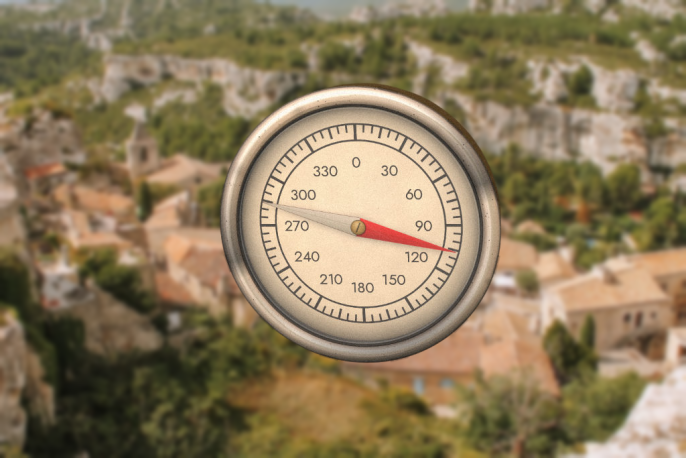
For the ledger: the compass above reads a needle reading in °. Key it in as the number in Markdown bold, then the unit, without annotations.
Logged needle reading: **105** °
